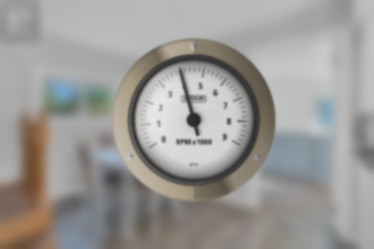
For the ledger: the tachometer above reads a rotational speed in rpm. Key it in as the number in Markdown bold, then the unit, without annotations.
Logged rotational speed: **4000** rpm
